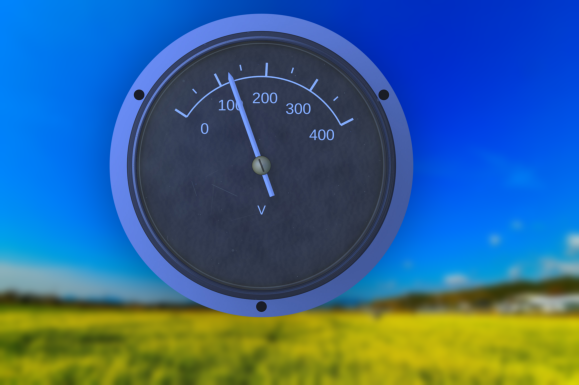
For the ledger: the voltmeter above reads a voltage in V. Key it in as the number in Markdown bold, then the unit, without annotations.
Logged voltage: **125** V
